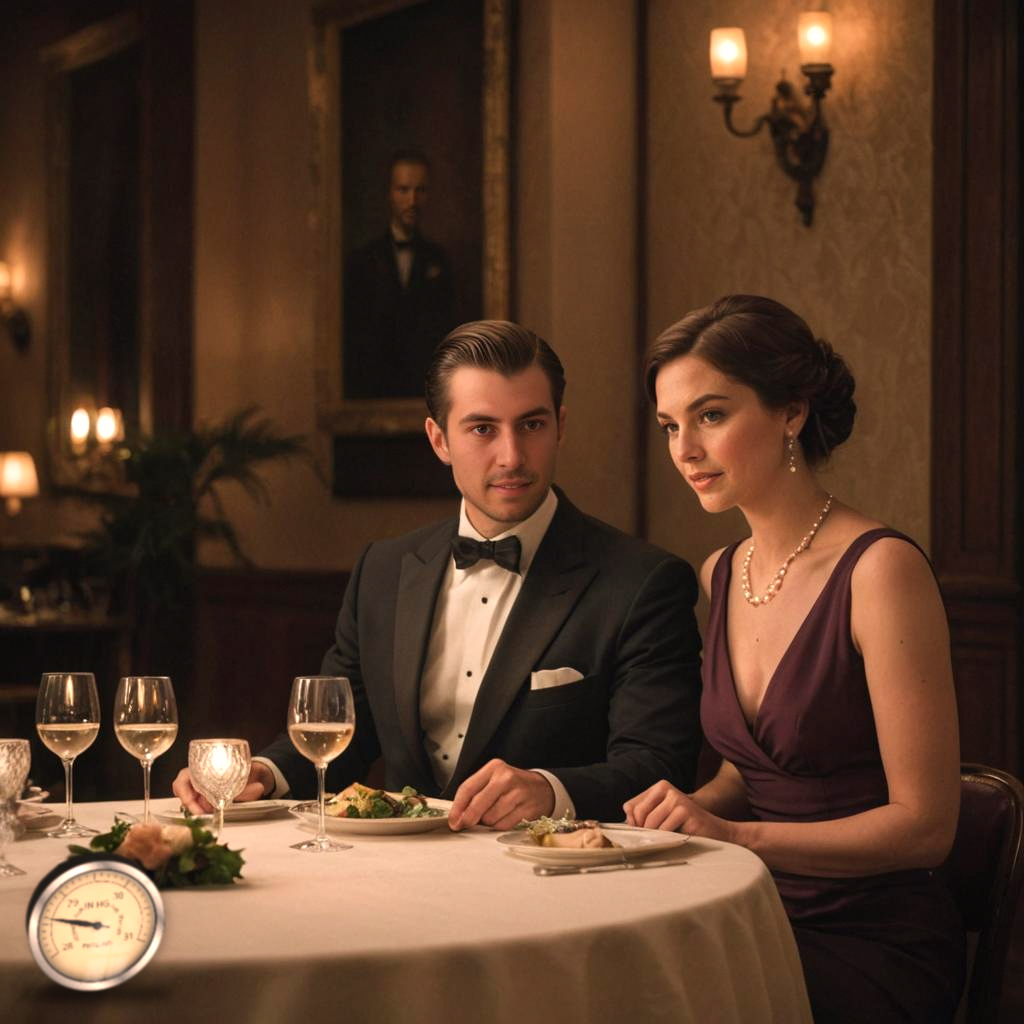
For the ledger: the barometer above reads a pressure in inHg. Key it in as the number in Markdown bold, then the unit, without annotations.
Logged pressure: **28.6** inHg
